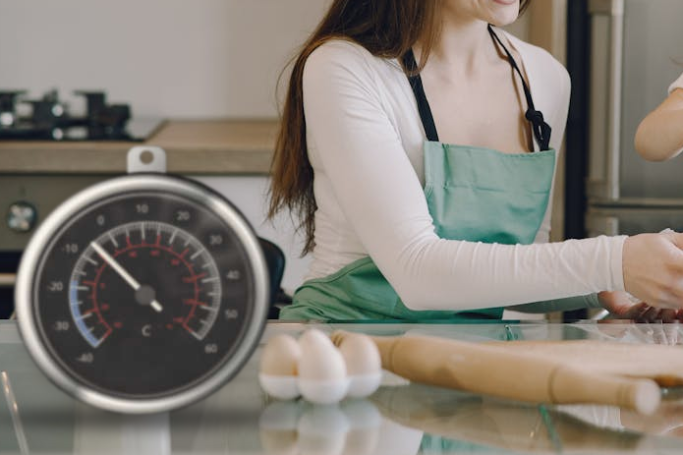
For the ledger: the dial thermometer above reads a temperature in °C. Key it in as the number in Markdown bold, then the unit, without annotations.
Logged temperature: **-5** °C
